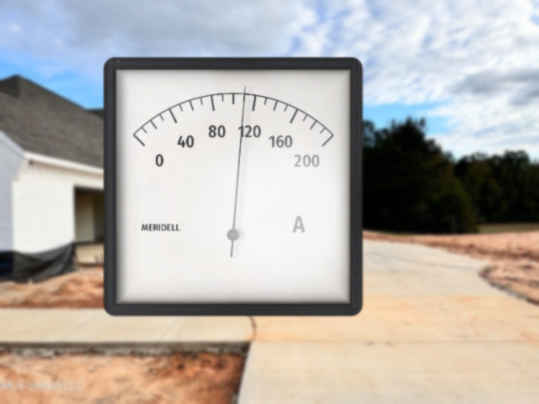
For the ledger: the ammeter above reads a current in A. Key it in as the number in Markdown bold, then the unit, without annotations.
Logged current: **110** A
